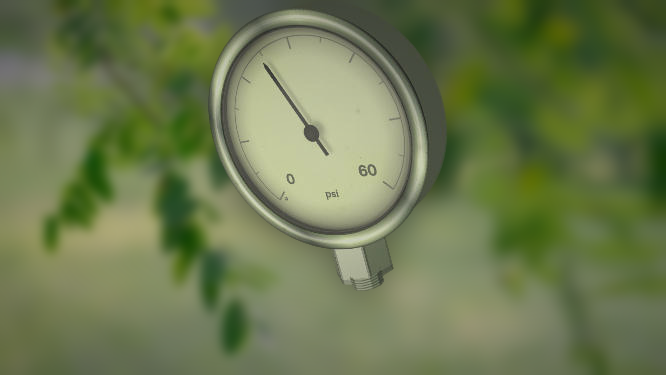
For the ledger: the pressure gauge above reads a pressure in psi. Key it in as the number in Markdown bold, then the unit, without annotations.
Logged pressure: **25** psi
